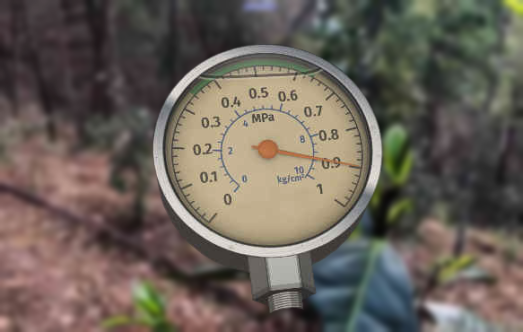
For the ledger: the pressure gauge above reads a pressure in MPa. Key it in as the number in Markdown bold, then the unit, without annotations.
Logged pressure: **0.9** MPa
